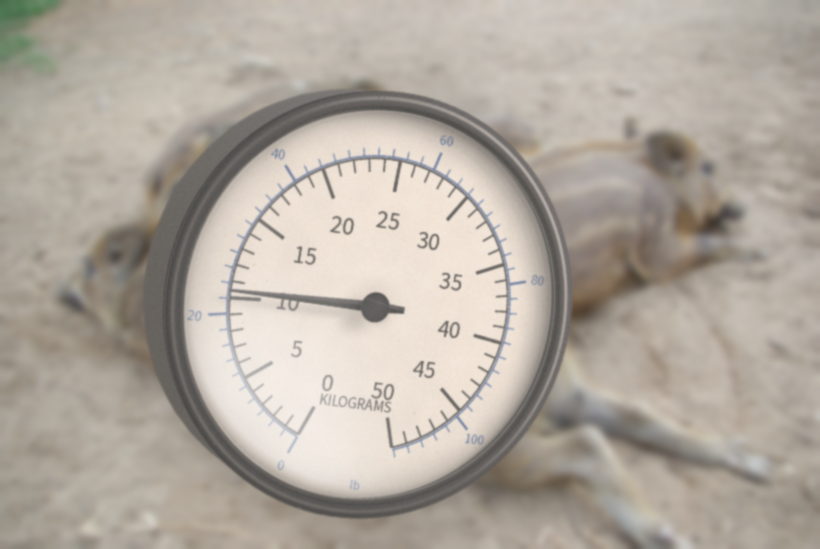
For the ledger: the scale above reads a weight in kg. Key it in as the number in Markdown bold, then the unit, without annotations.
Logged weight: **10.5** kg
